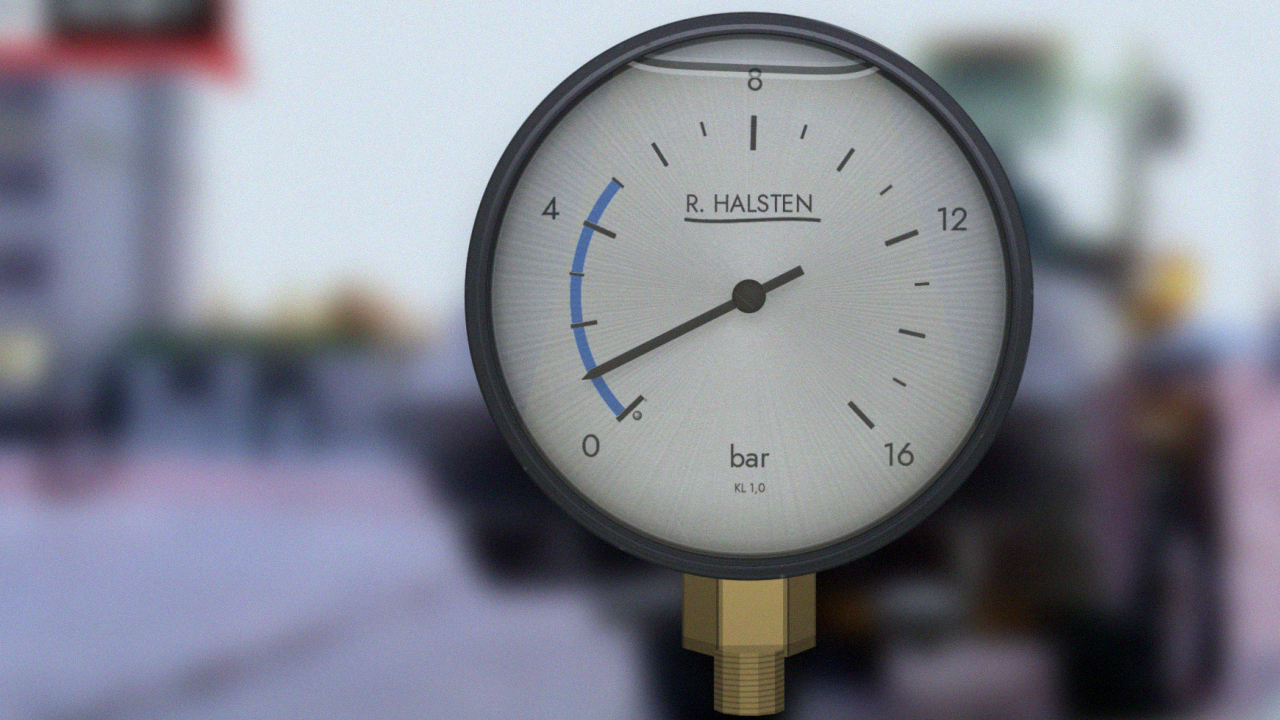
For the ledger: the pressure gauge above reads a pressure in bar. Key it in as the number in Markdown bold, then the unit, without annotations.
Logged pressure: **1** bar
